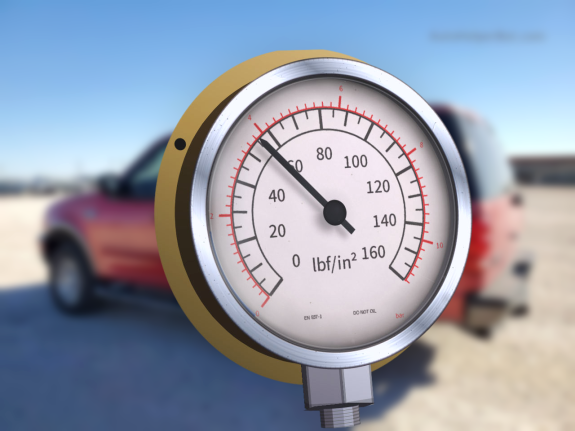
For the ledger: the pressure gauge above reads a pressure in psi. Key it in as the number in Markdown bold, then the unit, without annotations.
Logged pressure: **55** psi
